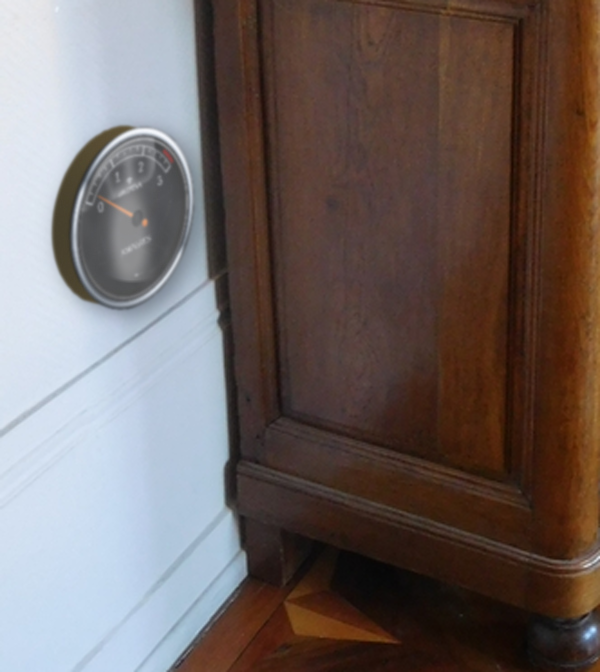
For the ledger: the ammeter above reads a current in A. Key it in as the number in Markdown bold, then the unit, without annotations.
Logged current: **0.2** A
